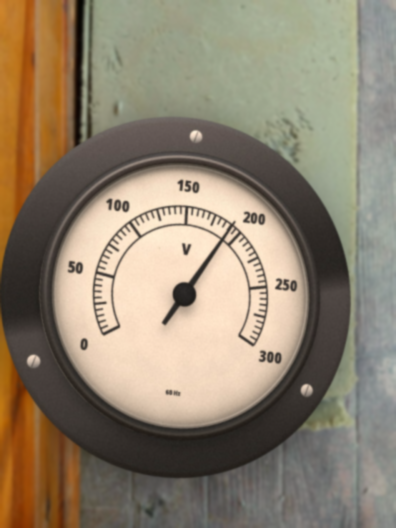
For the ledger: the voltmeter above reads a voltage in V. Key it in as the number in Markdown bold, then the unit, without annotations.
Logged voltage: **190** V
